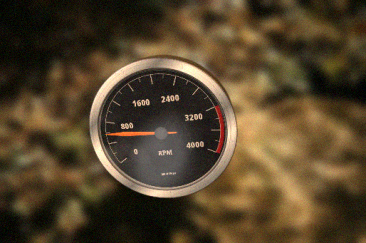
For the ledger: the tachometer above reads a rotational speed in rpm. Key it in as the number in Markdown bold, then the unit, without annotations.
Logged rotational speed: **600** rpm
